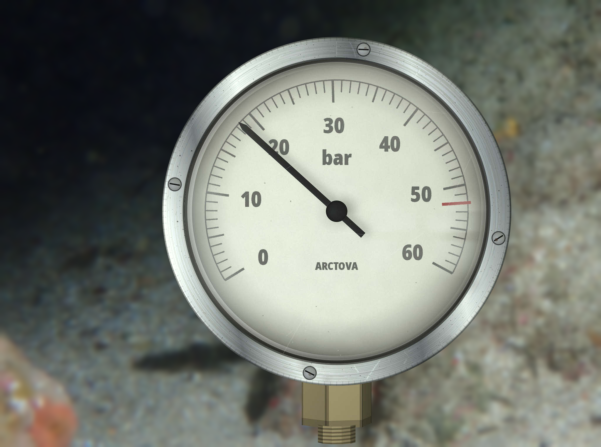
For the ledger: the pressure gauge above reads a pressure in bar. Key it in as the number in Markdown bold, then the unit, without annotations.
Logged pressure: **18.5** bar
